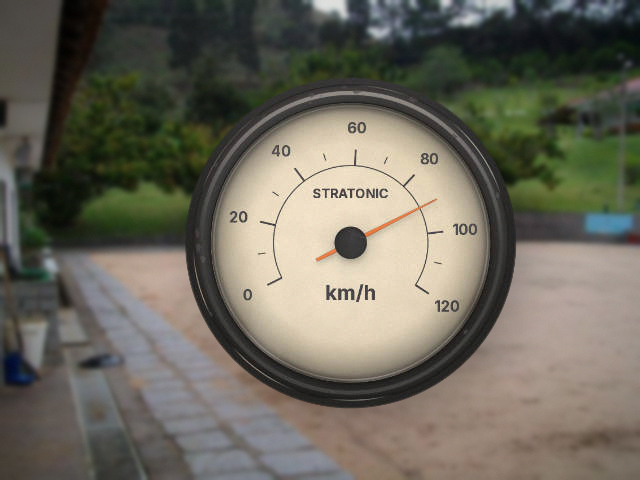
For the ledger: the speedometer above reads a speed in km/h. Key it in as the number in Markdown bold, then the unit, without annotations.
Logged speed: **90** km/h
